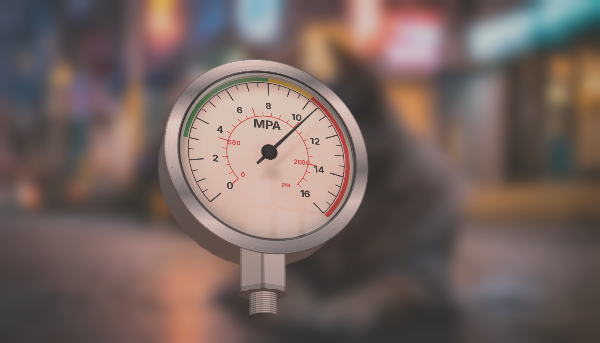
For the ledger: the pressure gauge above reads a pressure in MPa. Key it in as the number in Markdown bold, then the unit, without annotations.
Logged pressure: **10.5** MPa
